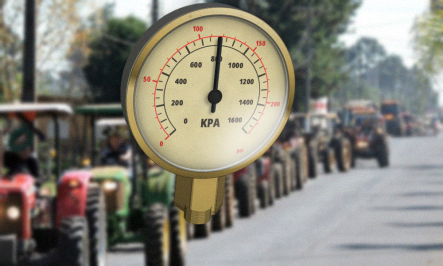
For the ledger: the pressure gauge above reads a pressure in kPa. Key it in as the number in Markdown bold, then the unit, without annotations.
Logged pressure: **800** kPa
